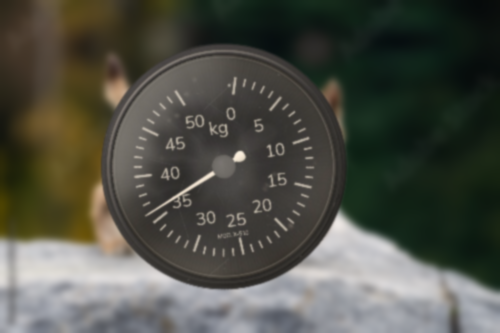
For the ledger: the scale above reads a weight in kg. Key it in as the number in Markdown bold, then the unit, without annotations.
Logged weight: **36** kg
